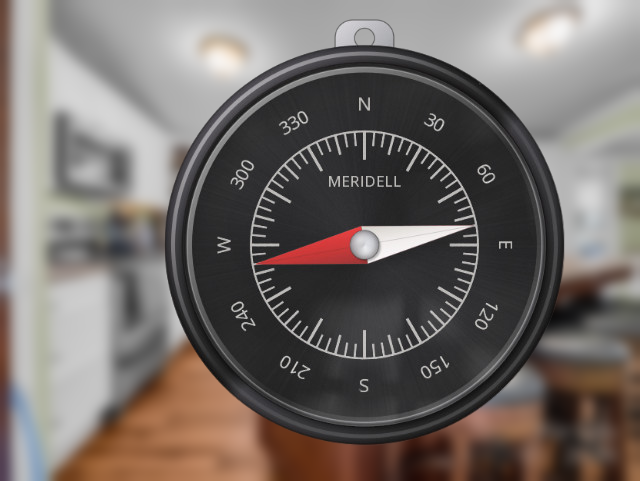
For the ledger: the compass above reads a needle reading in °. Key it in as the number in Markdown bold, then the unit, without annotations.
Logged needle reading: **260** °
